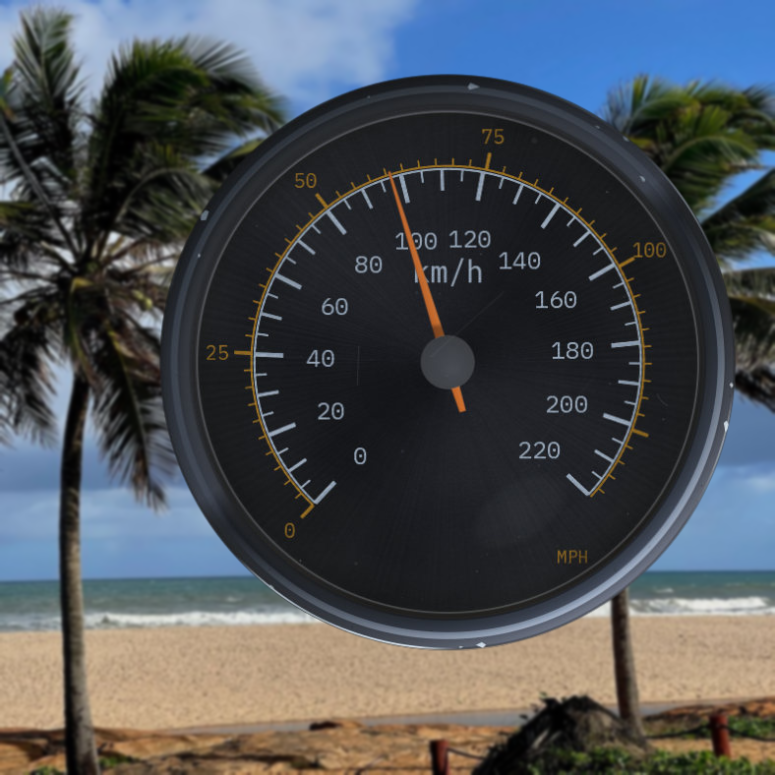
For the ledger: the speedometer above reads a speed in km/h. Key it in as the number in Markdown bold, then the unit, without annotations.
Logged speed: **97.5** km/h
